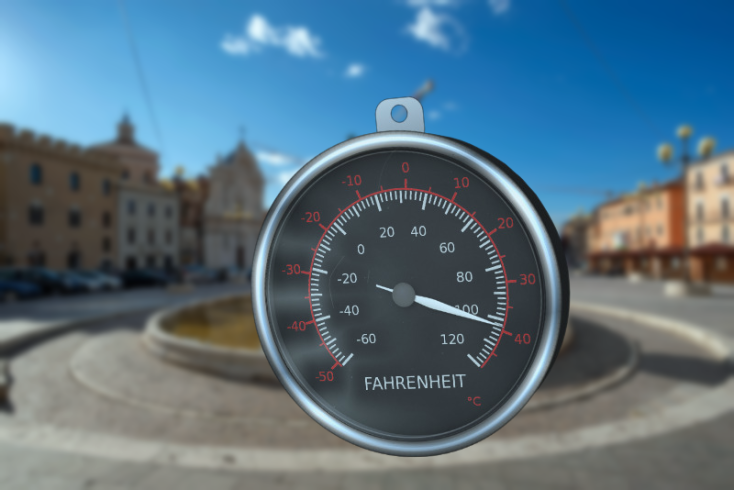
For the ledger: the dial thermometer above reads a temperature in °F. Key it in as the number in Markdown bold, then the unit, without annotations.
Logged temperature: **102** °F
